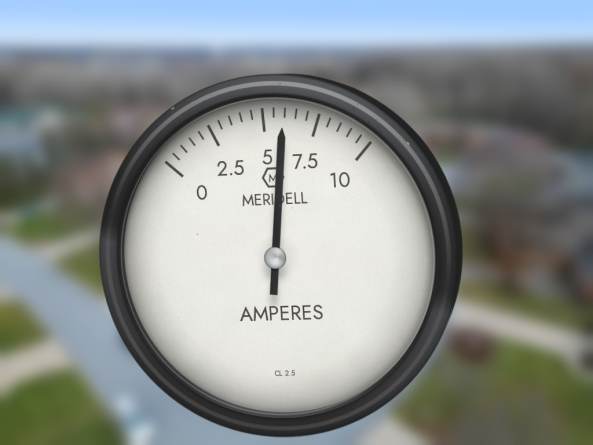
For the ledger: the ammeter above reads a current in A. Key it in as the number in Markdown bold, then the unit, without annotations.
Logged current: **6** A
